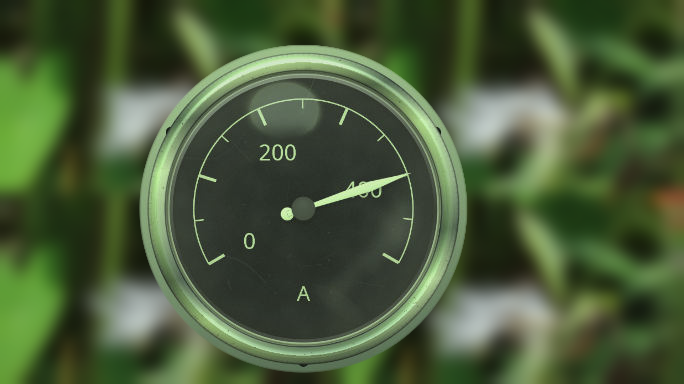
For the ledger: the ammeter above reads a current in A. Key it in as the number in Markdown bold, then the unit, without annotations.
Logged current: **400** A
